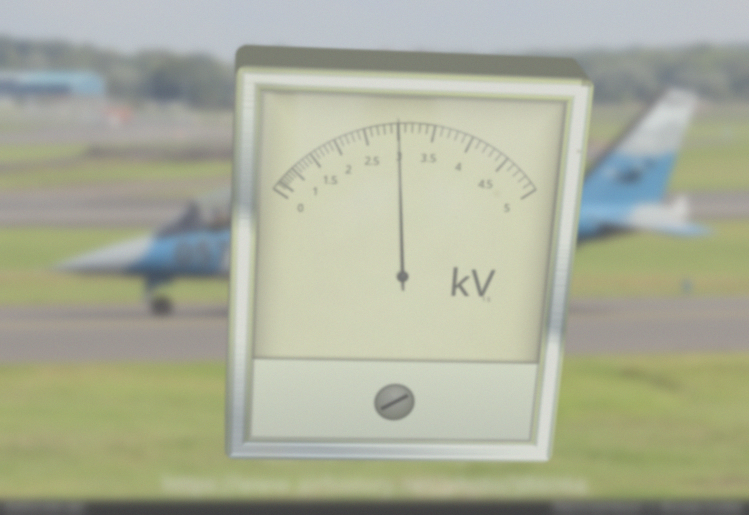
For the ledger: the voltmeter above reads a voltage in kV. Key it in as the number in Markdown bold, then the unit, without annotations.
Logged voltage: **3** kV
